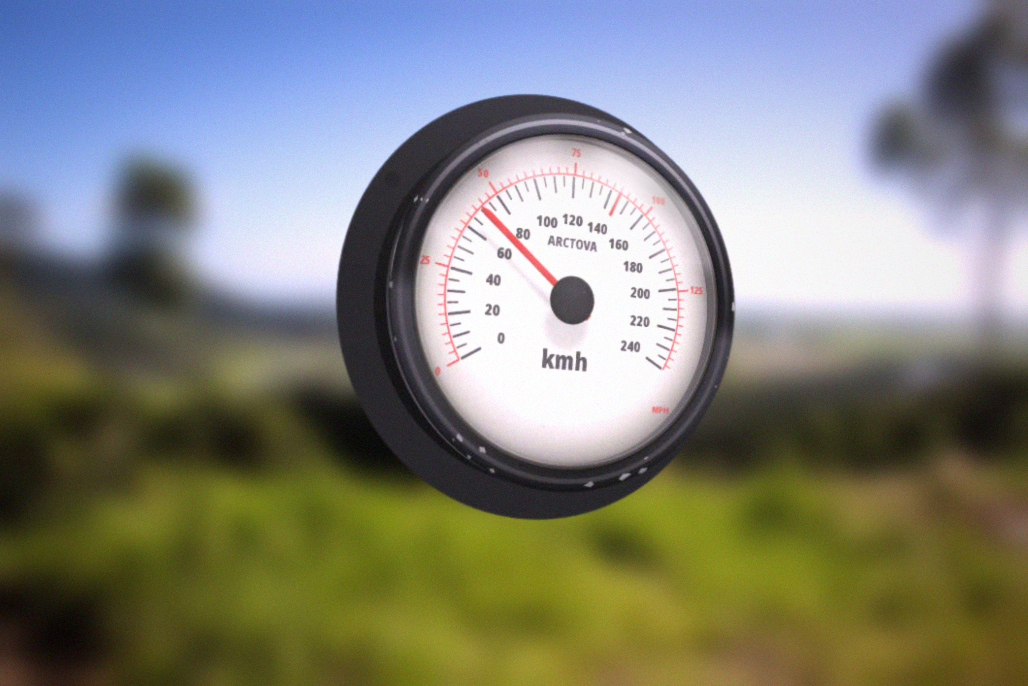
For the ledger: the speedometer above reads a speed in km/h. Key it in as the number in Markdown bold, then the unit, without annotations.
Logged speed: **70** km/h
